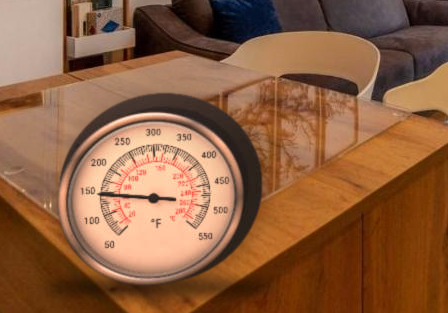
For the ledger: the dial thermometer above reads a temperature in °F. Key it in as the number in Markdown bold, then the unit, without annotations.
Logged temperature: **150** °F
